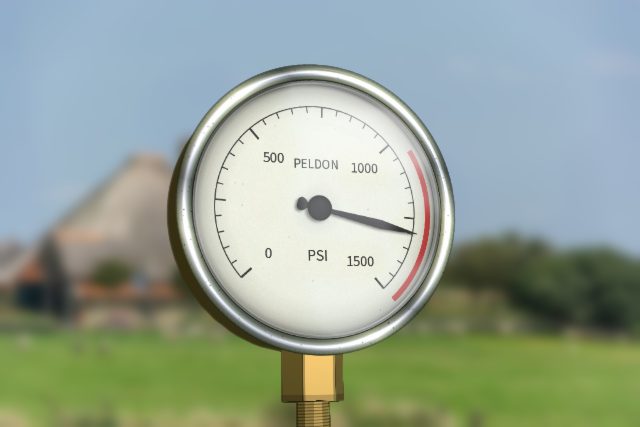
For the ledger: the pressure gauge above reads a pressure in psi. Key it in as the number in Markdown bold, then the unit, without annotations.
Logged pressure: **1300** psi
